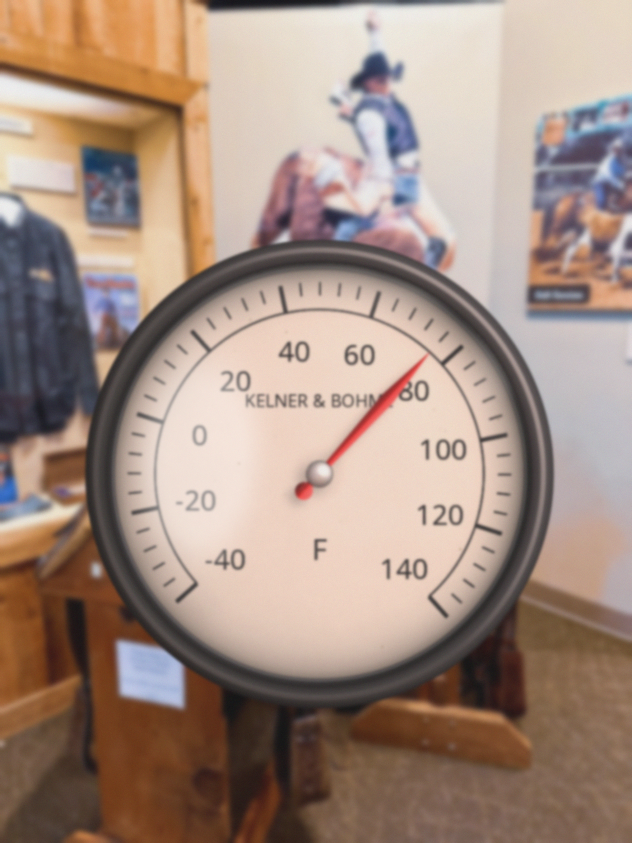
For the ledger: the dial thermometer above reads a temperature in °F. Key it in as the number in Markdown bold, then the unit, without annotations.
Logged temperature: **76** °F
